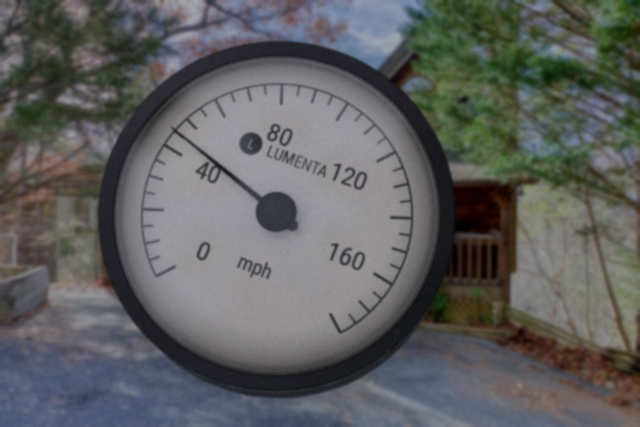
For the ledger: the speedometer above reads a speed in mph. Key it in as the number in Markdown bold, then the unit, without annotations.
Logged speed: **45** mph
